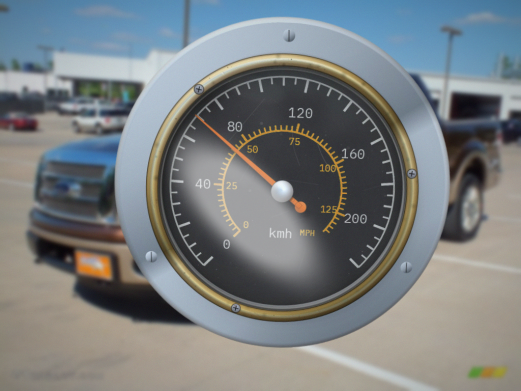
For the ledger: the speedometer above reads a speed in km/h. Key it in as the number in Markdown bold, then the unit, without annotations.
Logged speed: **70** km/h
